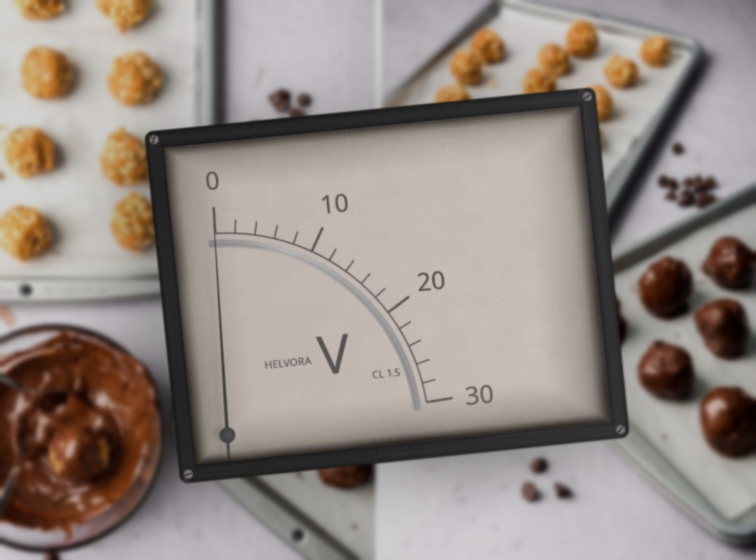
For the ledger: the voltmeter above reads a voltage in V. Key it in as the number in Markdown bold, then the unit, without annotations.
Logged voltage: **0** V
